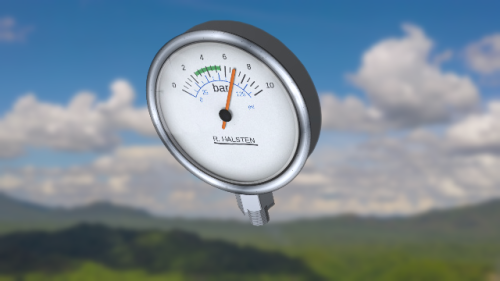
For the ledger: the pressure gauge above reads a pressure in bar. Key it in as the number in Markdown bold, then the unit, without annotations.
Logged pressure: **7** bar
